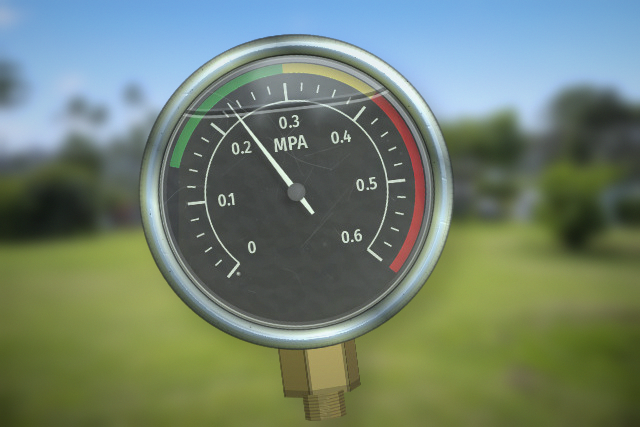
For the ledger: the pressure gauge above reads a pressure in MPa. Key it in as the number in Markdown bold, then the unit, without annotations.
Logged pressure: **0.23** MPa
